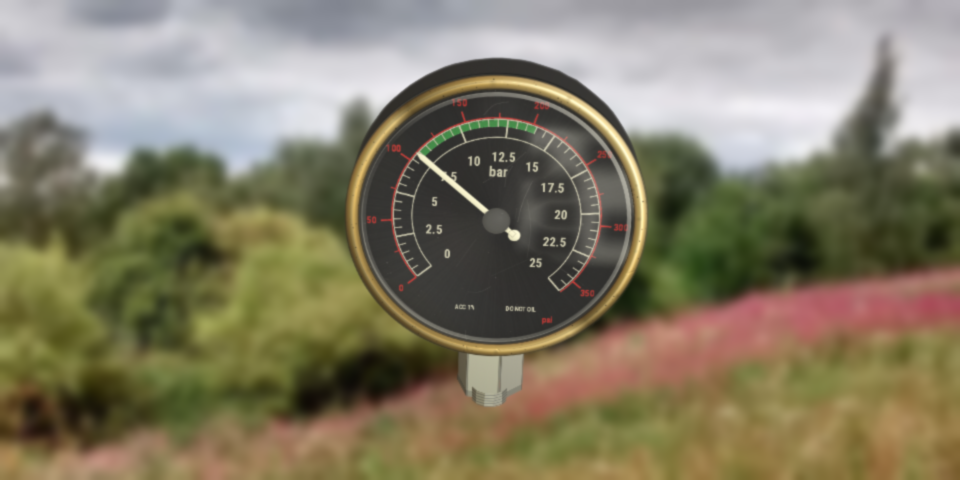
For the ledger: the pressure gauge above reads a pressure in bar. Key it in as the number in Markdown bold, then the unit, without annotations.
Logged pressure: **7.5** bar
